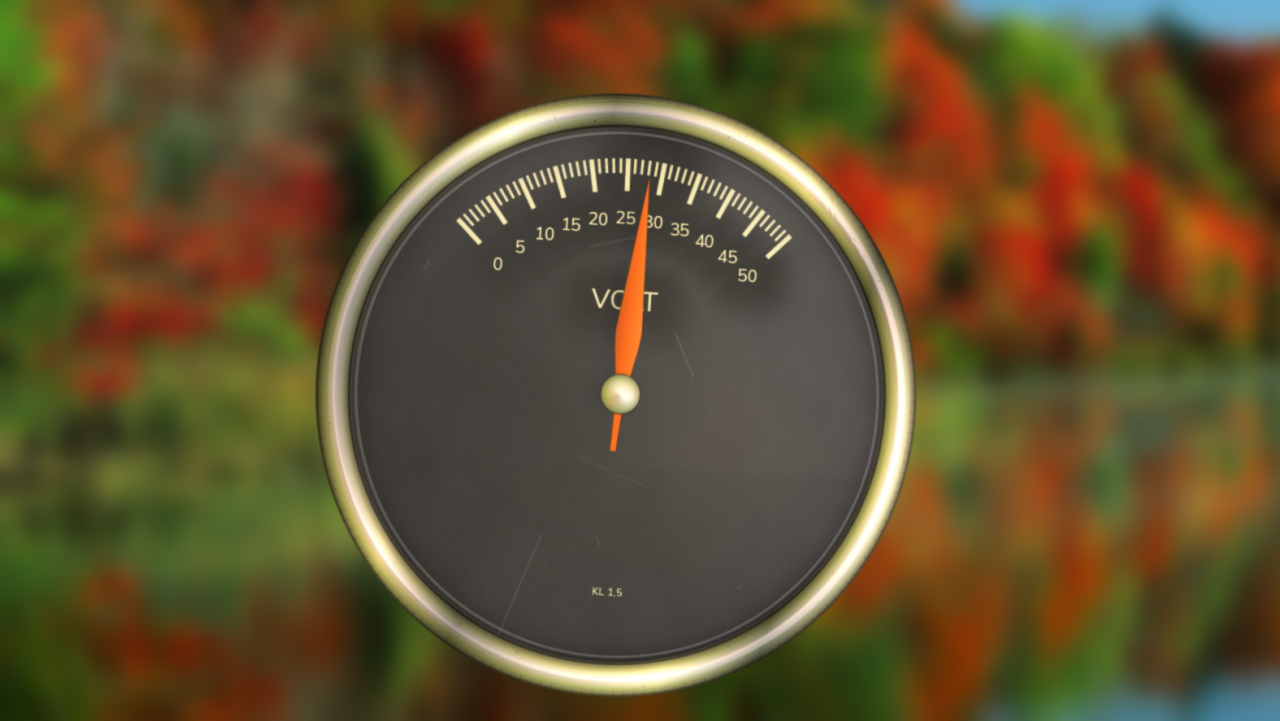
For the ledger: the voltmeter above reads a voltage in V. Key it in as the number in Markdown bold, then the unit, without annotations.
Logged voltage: **28** V
